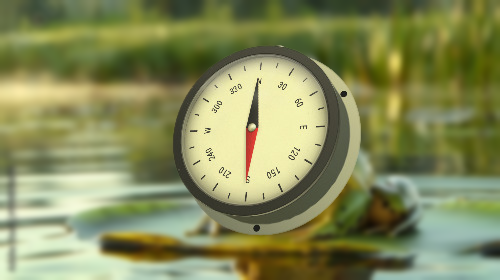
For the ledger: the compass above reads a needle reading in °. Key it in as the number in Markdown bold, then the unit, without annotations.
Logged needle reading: **180** °
